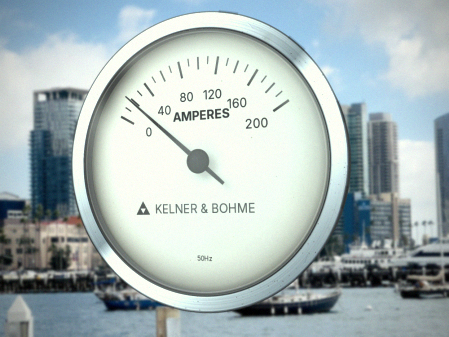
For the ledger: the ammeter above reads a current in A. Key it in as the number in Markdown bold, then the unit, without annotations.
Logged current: **20** A
